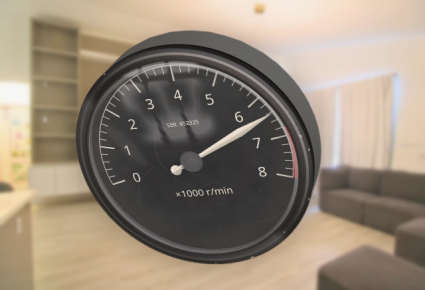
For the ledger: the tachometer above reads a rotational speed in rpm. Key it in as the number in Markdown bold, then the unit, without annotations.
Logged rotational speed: **6400** rpm
